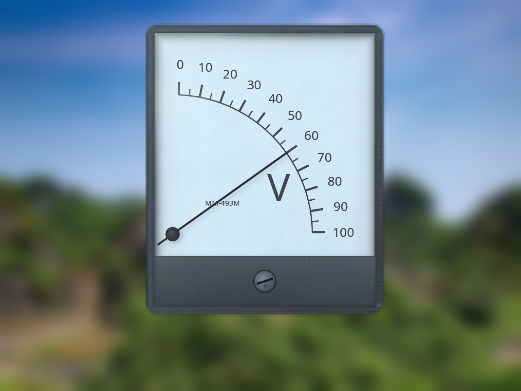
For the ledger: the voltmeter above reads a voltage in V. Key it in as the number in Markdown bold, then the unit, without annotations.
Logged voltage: **60** V
